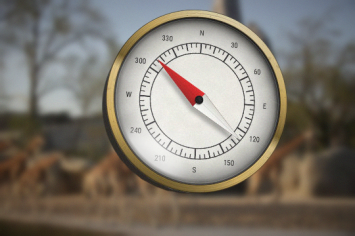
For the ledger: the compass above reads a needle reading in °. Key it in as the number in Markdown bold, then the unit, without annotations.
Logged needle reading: **310** °
